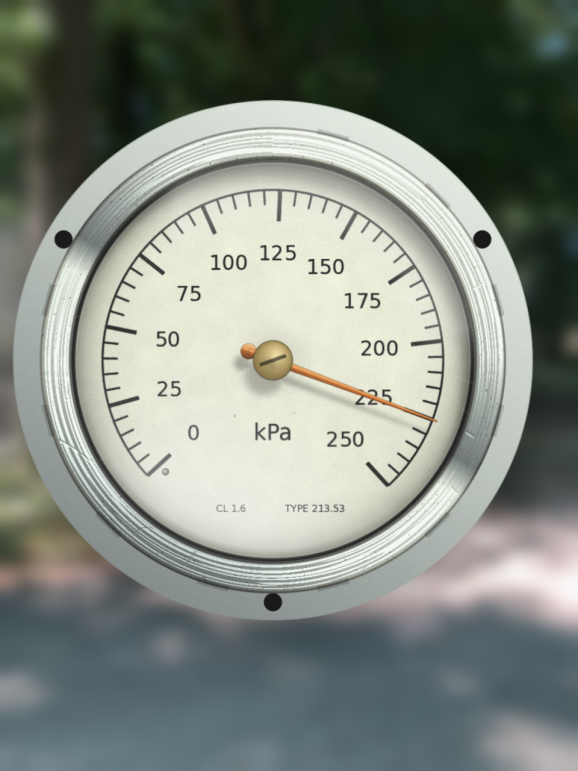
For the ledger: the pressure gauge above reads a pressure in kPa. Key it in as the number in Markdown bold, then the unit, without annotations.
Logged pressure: **225** kPa
